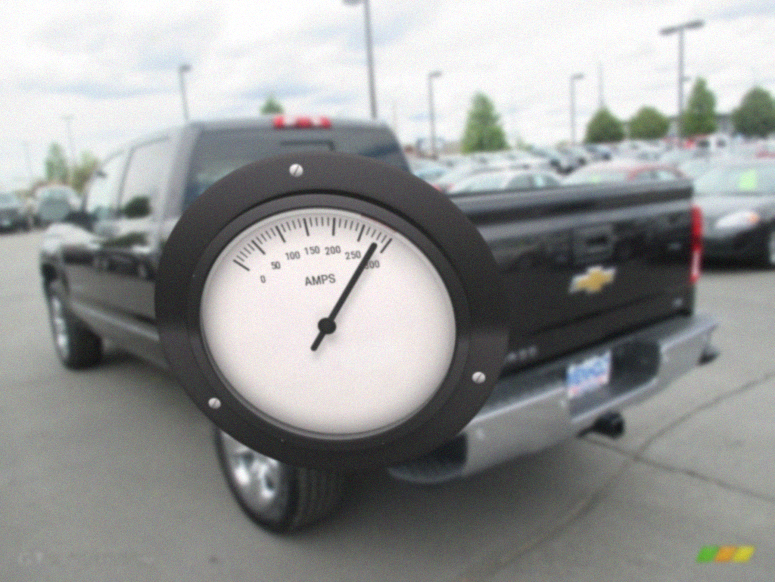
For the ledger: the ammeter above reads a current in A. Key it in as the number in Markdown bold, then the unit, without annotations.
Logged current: **280** A
